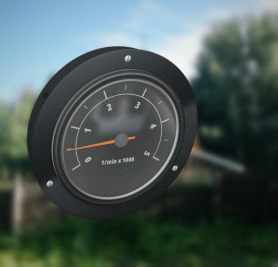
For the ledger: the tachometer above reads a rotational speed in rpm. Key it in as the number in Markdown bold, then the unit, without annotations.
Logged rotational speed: **500** rpm
